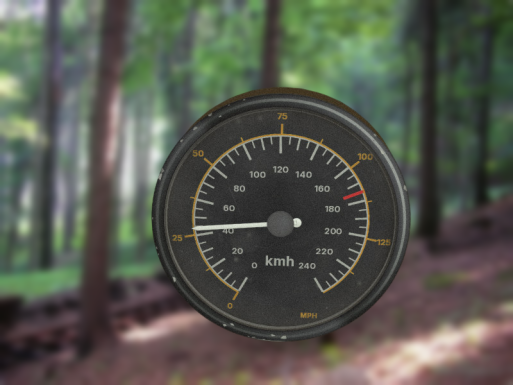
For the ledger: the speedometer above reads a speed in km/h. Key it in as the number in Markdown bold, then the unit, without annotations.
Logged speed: **45** km/h
